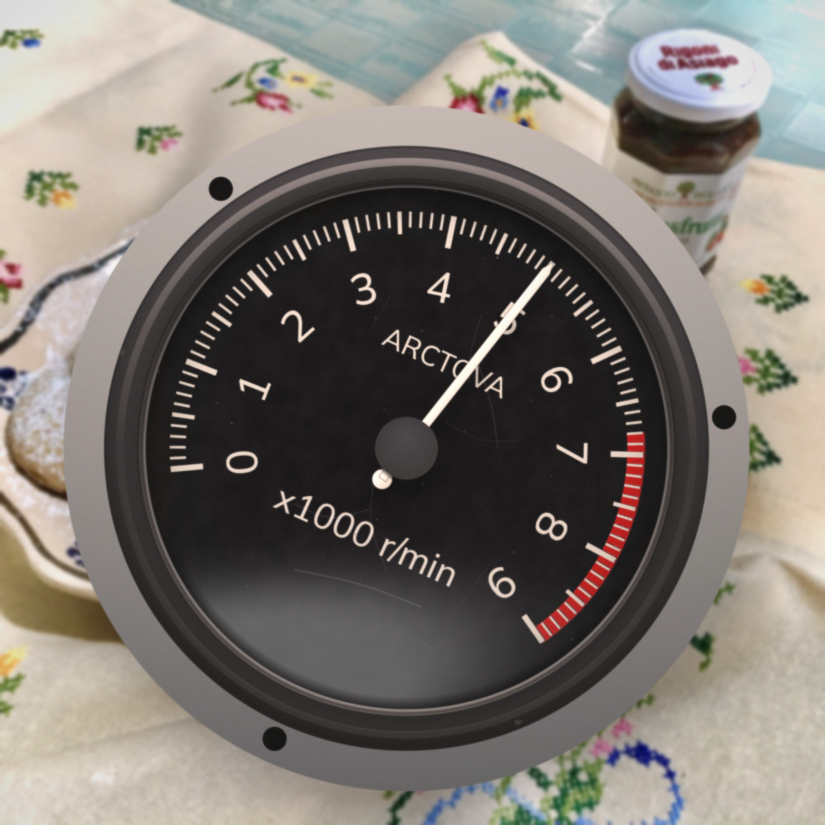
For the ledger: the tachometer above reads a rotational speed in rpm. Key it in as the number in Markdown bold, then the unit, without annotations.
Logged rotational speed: **5000** rpm
